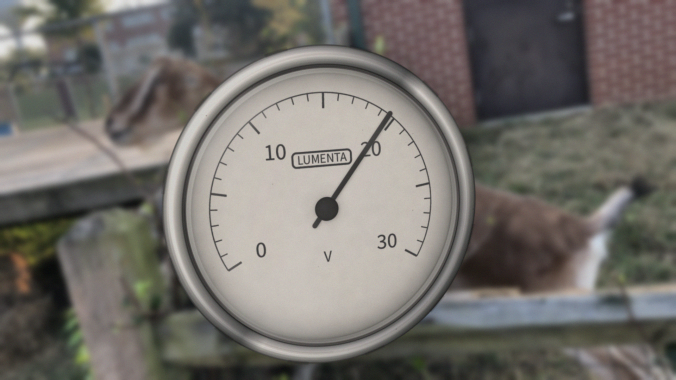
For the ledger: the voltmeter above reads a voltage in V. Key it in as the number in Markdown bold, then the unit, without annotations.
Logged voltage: **19.5** V
